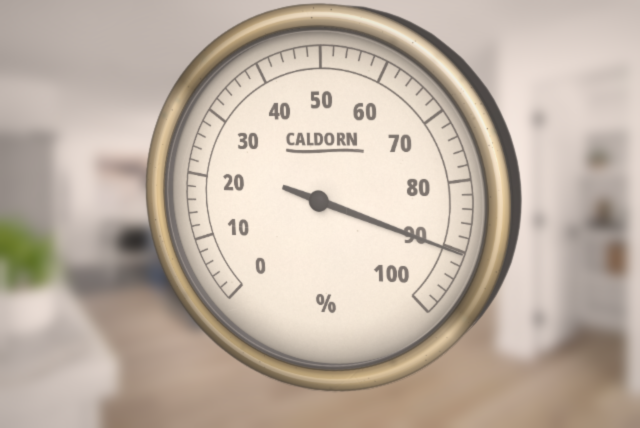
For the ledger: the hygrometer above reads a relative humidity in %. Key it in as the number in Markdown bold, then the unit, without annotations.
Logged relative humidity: **90** %
